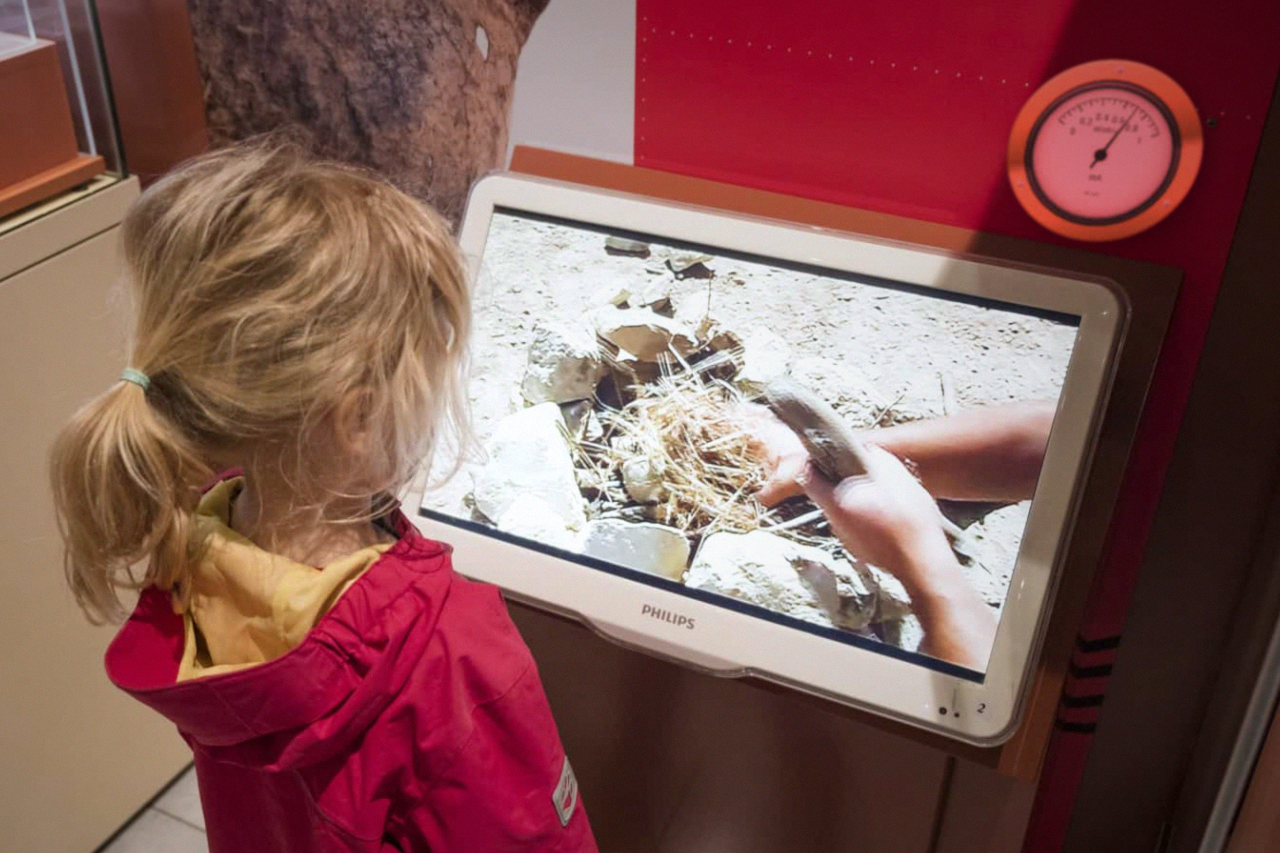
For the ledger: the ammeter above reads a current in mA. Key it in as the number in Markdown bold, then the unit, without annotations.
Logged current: **0.7** mA
